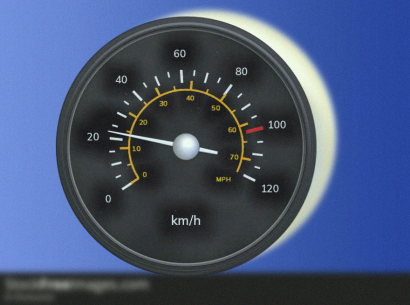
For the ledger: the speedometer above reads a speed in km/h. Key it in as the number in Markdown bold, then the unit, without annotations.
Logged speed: **22.5** km/h
